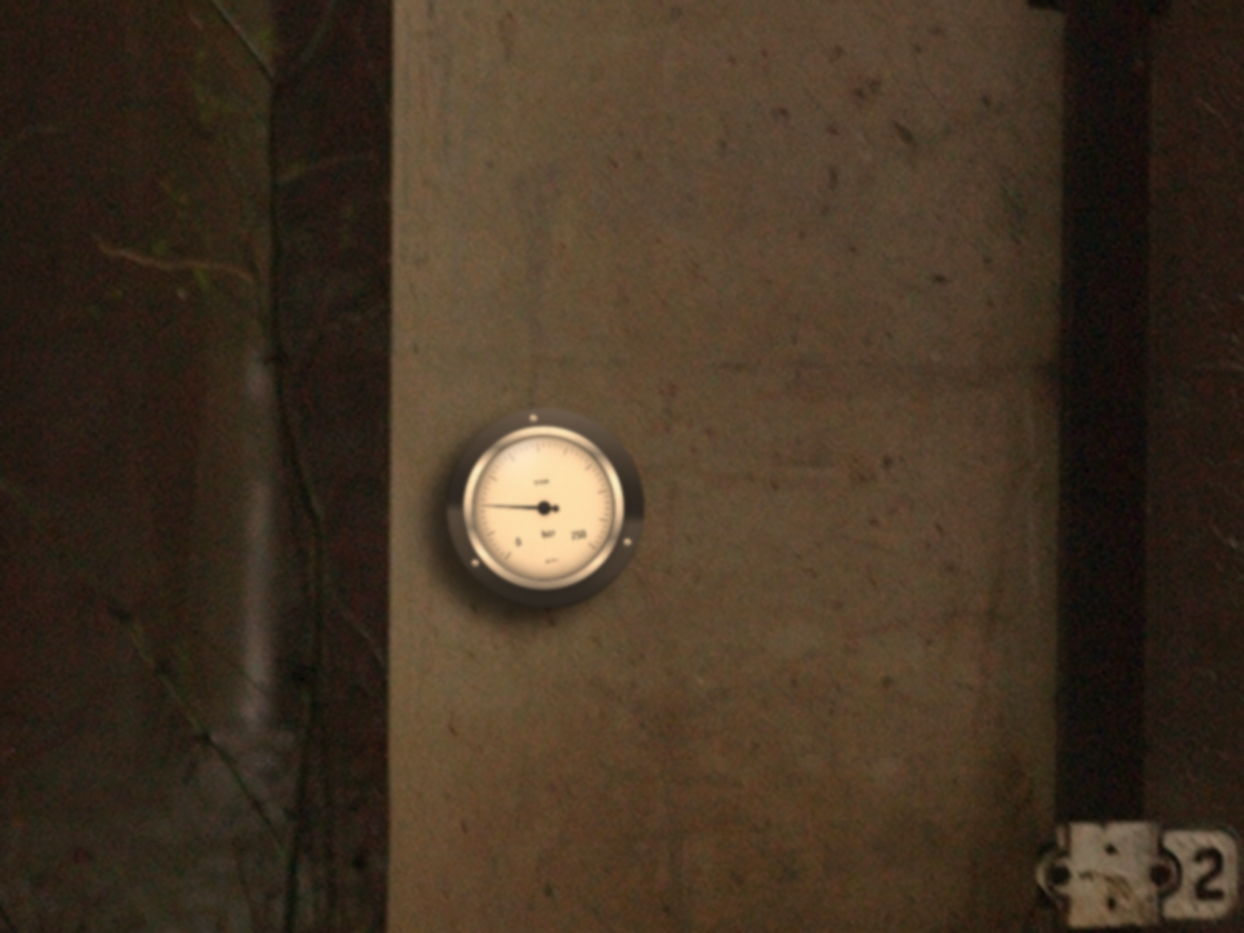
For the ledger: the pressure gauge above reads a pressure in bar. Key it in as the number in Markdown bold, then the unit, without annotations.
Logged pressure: **50** bar
